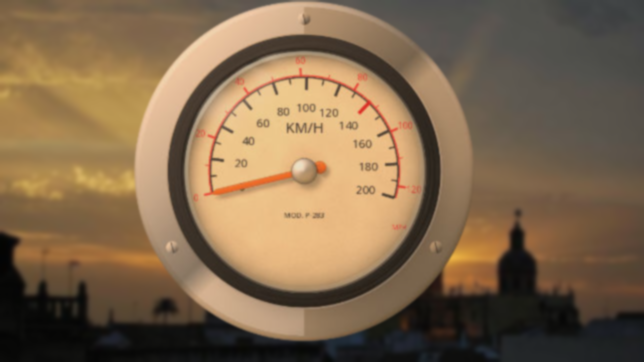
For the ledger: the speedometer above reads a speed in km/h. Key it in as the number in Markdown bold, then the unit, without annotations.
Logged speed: **0** km/h
